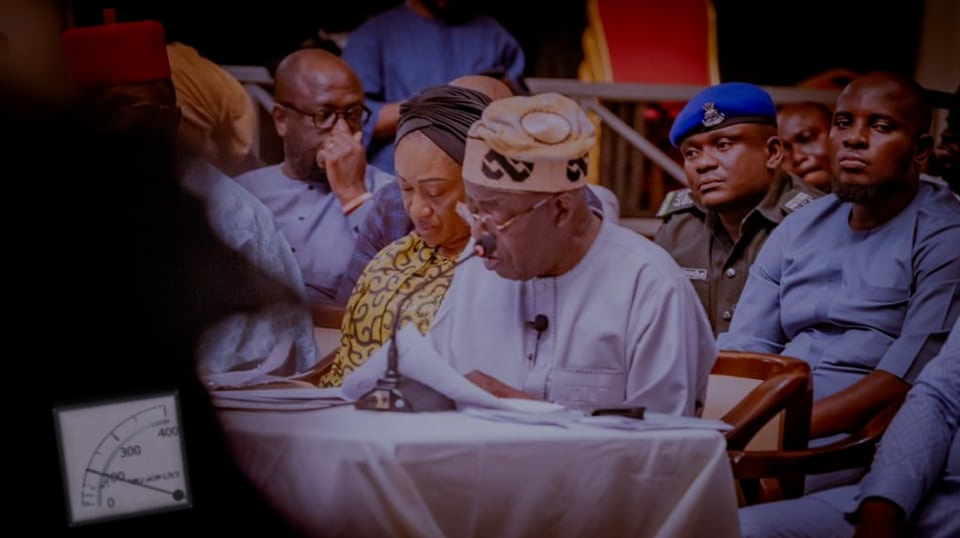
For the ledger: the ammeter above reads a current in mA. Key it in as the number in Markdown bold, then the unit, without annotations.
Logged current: **200** mA
